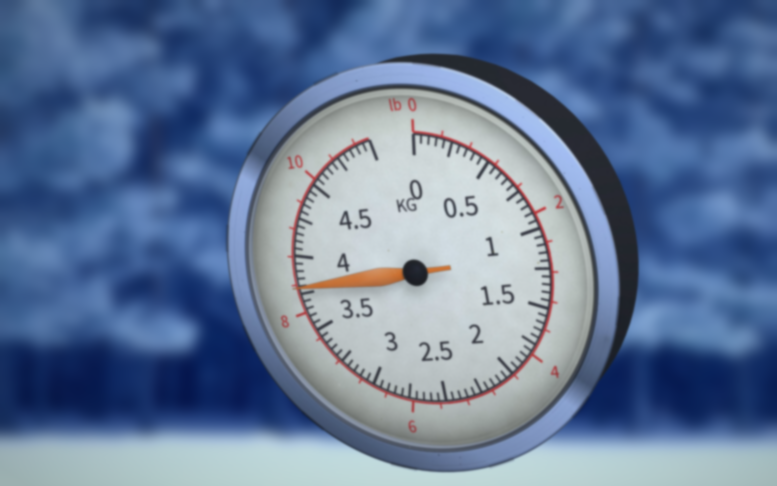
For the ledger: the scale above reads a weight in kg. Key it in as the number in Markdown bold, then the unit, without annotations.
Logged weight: **3.8** kg
